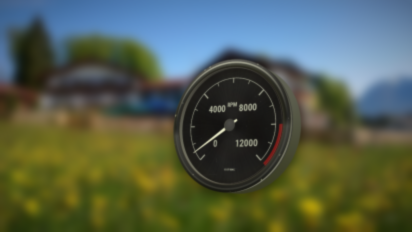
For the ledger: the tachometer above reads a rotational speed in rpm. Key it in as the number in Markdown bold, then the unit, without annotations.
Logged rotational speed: **500** rpm
